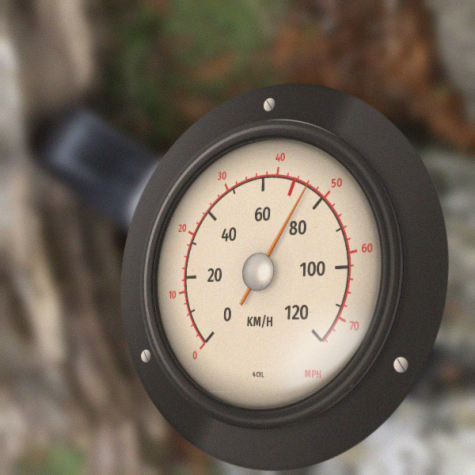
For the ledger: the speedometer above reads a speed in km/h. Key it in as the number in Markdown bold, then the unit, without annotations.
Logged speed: **75** km/h
